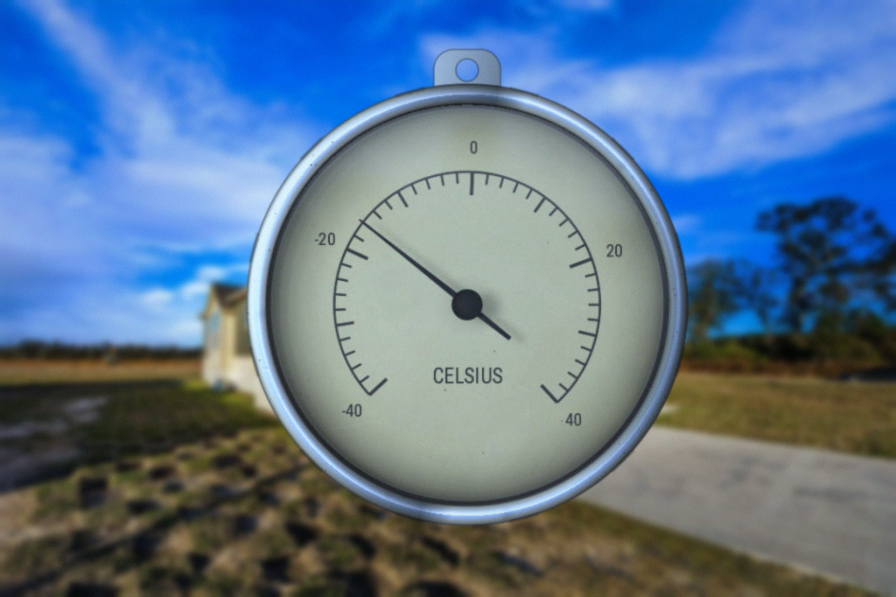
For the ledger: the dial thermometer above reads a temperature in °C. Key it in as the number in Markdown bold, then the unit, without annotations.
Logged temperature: **-16** °C
